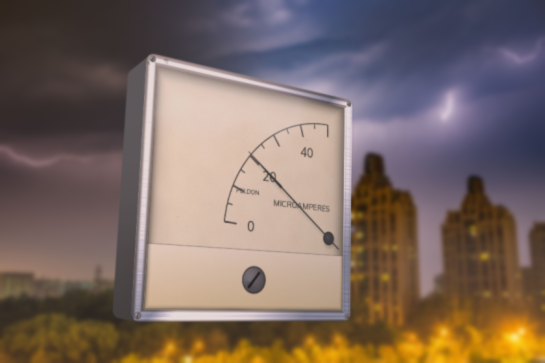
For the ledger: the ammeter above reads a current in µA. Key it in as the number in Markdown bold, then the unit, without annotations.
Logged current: **20** µA
